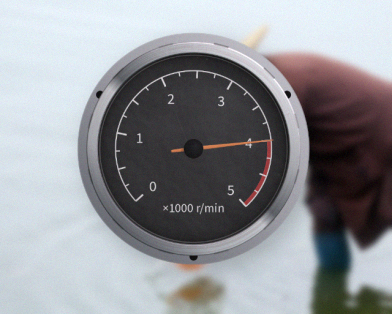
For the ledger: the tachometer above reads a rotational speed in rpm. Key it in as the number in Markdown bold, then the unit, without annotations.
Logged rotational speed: **4000** rpm
